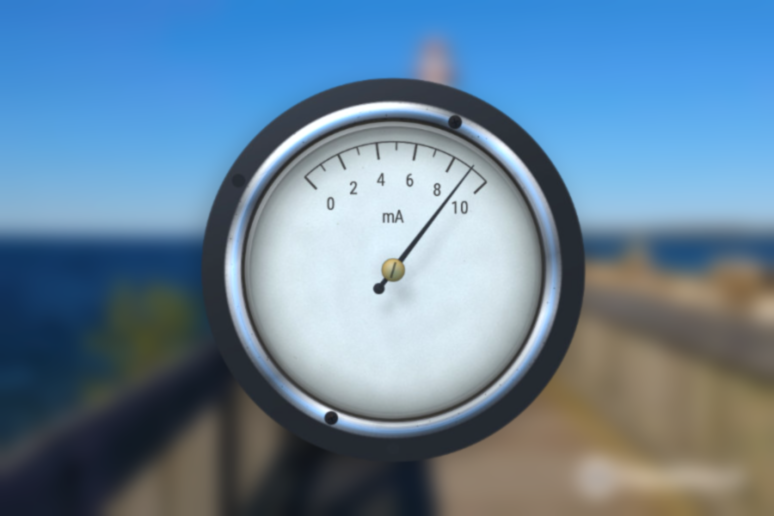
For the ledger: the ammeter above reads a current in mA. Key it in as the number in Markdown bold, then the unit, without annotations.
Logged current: **9** mA
